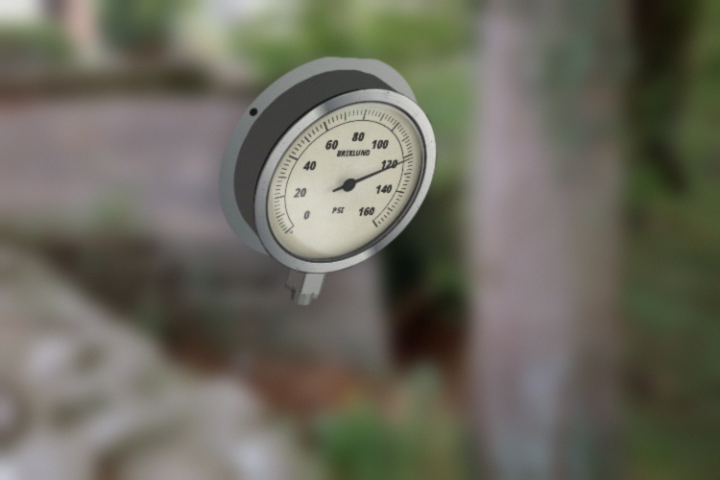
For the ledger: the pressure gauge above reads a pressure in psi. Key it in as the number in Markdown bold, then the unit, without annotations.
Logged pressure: **120** psi
